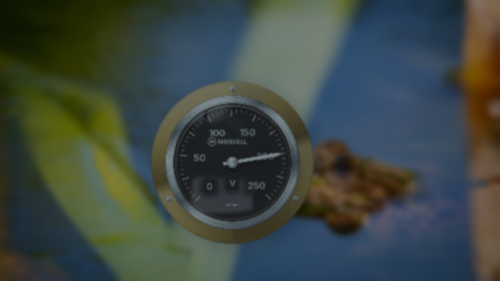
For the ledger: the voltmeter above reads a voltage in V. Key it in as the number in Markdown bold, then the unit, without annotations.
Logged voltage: **200** V
